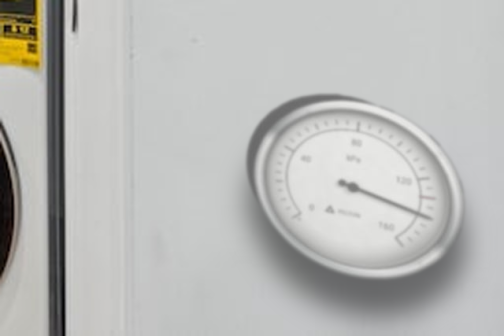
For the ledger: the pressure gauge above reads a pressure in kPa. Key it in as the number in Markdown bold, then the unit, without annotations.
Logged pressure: **140** kPa
